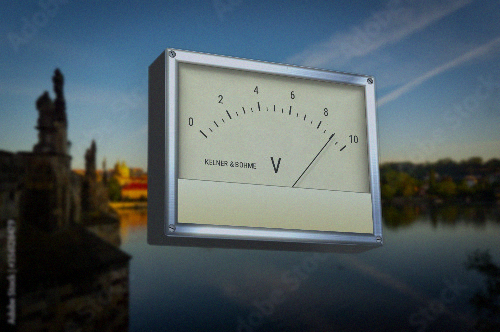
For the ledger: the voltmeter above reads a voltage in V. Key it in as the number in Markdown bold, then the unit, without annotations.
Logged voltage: **9** V
